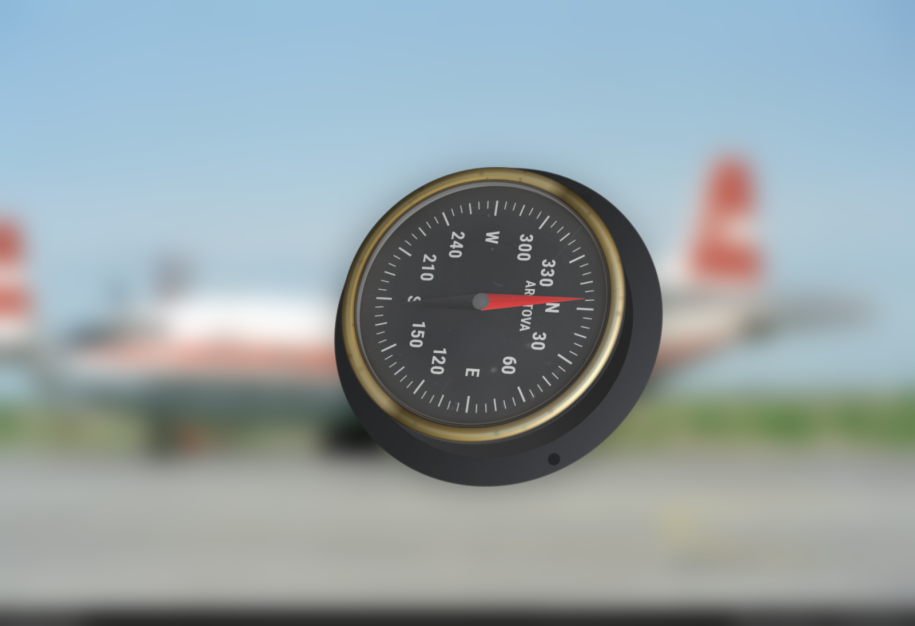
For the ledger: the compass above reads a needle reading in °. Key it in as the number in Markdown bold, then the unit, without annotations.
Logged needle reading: **355** °
